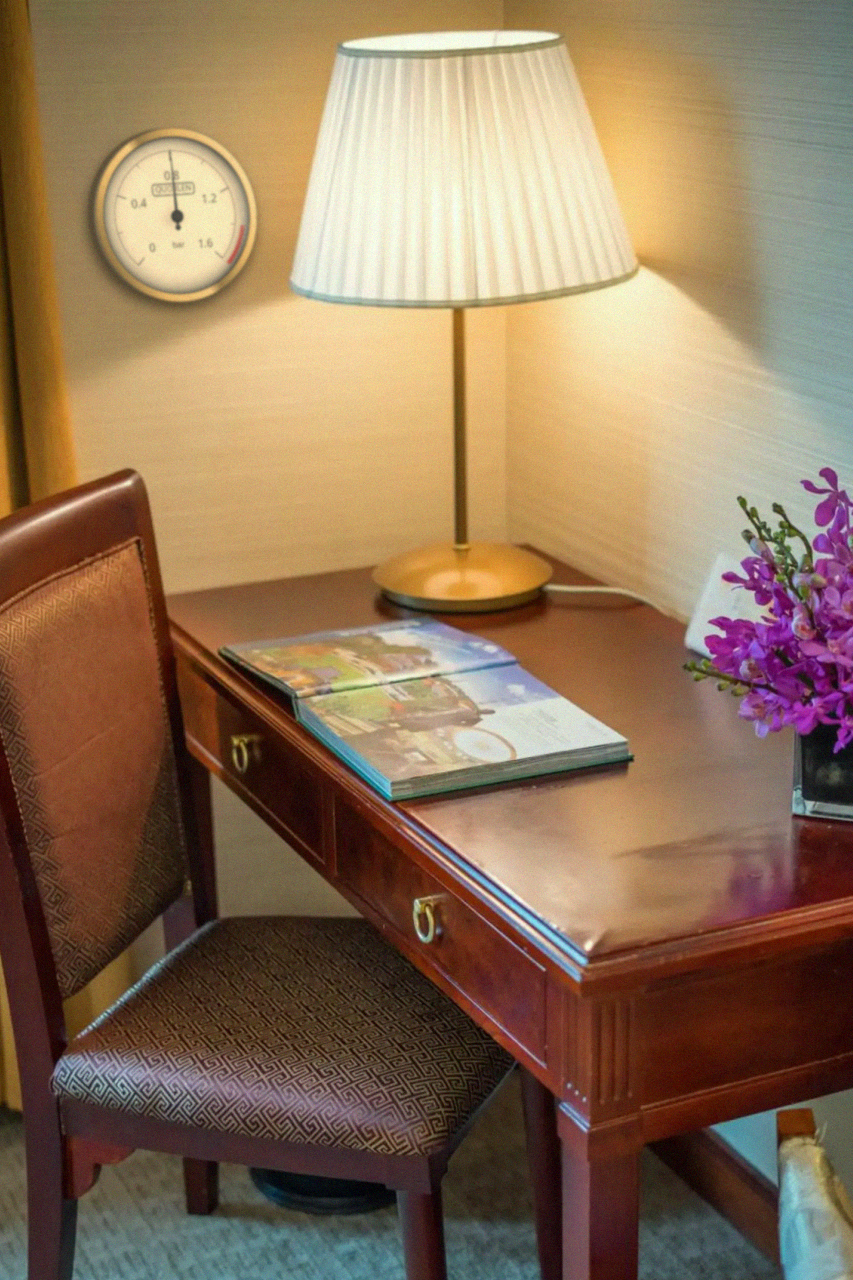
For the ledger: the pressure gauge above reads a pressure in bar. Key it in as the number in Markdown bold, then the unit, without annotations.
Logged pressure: **0.8** bar
